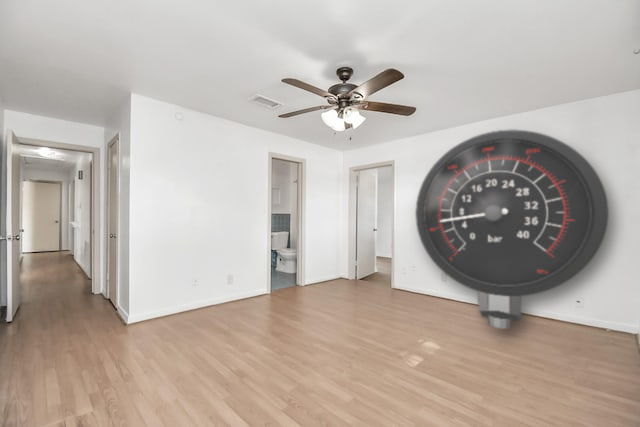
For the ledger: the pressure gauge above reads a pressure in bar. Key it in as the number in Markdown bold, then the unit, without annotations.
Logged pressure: **6** bar
